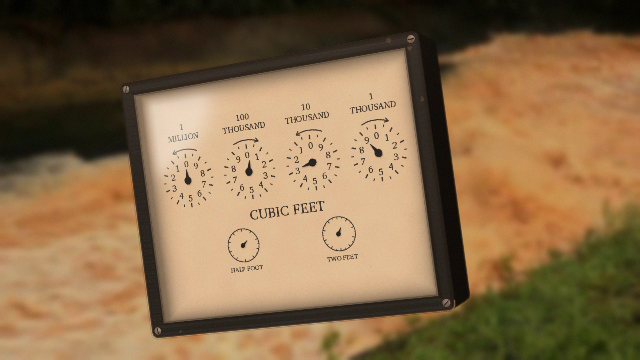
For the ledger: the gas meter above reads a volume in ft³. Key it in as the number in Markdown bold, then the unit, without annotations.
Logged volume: **2900** ft³
